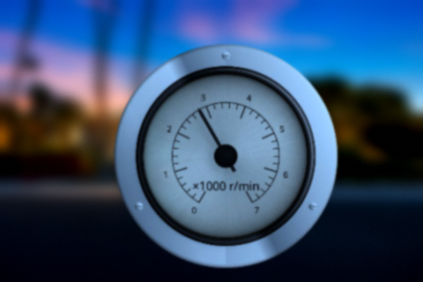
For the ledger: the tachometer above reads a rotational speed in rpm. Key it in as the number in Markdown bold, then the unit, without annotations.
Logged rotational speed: **2800** rpm
